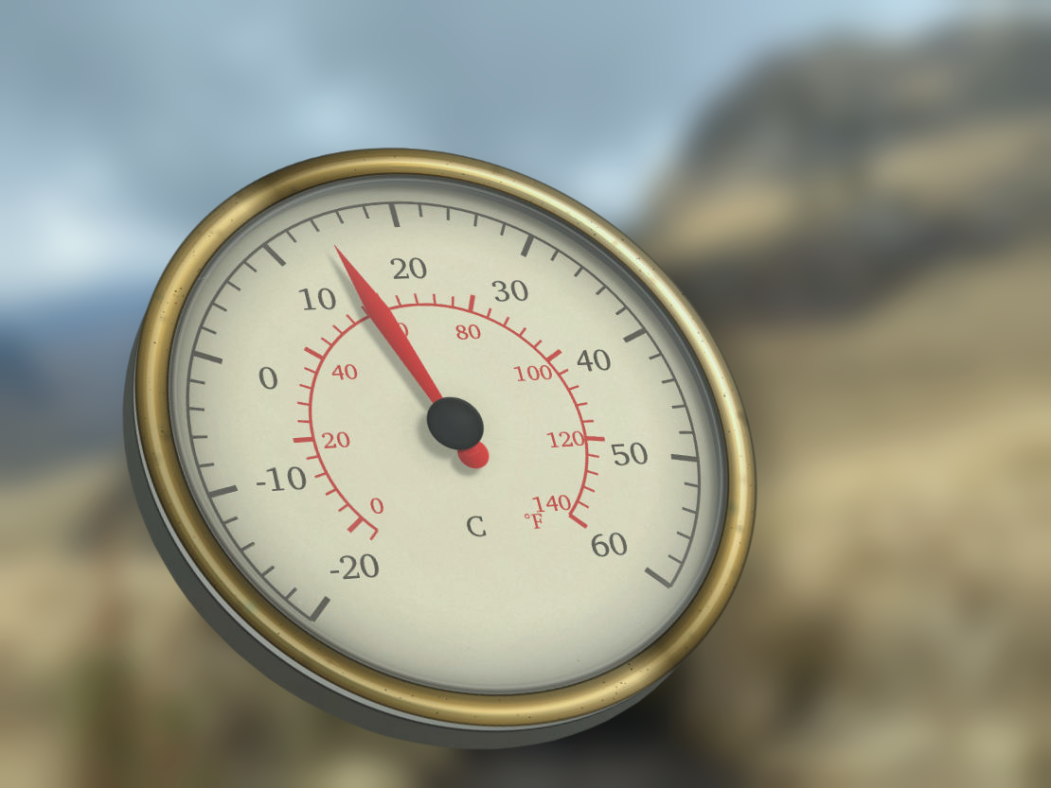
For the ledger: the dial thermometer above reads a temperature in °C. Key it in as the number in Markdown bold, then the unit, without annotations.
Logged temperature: **14** °C
